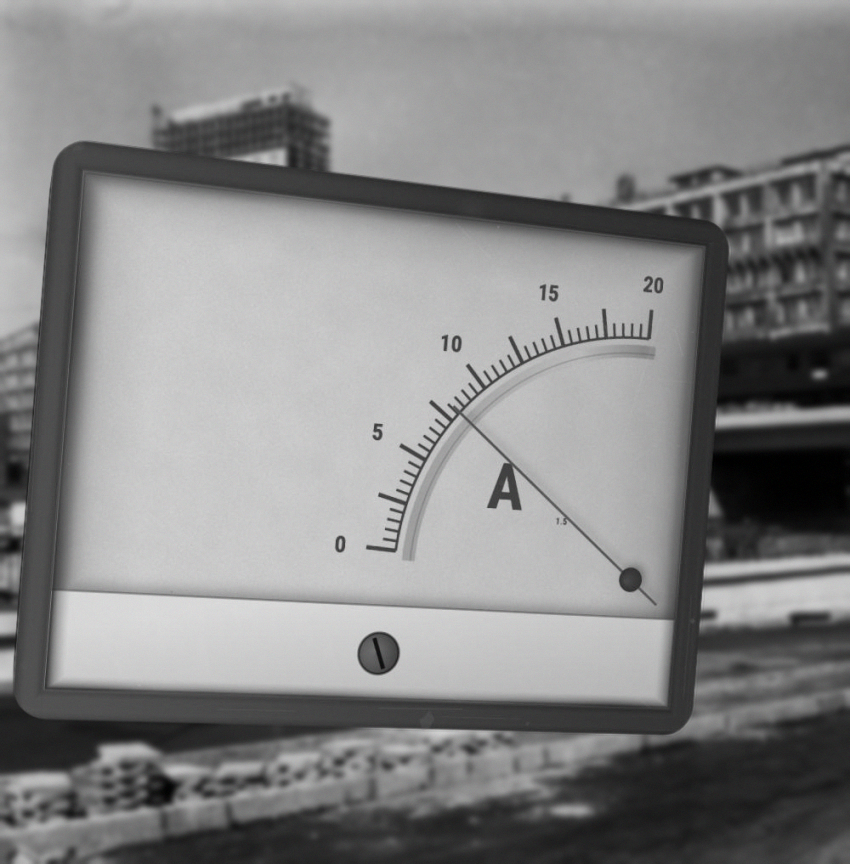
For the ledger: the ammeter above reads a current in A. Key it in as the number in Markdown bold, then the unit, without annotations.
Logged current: **8** A
